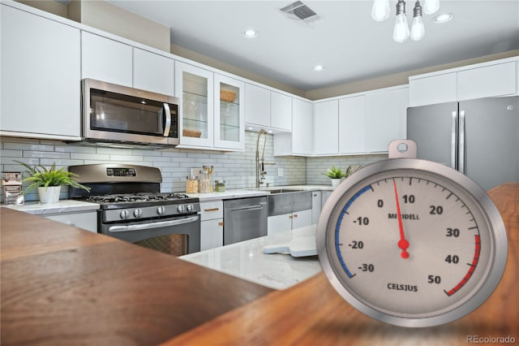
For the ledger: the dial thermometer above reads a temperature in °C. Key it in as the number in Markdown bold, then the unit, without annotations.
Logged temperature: **6** °C
